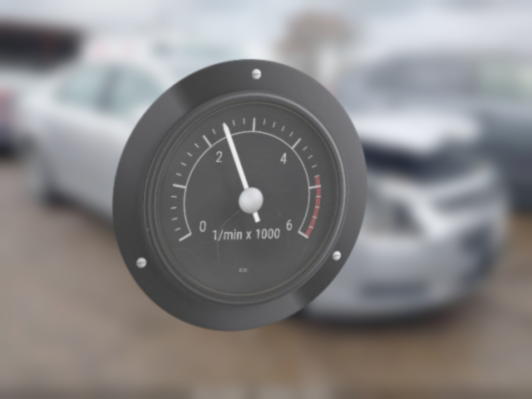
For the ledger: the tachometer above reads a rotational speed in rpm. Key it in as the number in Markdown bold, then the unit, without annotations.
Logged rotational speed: **2400** rpm
